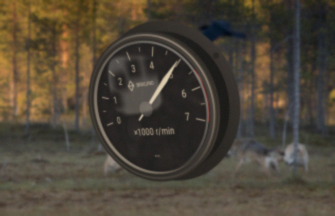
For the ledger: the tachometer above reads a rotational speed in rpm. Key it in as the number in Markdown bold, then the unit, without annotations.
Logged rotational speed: **5000** rpm
